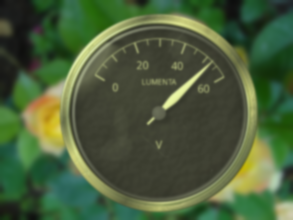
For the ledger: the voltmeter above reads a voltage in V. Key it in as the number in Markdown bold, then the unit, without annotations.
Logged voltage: **52.5** V
